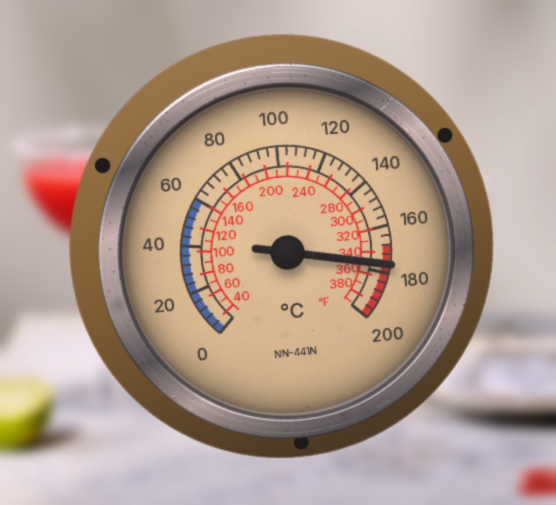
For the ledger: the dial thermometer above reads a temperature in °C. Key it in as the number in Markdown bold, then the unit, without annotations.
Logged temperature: **176** °C
